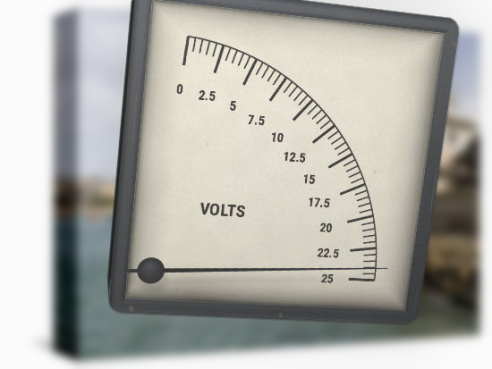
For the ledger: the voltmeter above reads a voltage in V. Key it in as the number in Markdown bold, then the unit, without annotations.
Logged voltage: **24** V
